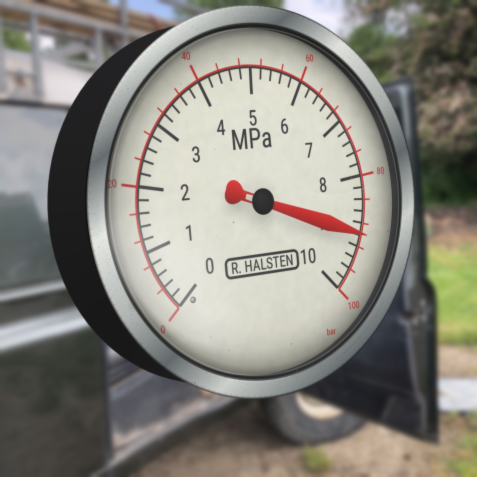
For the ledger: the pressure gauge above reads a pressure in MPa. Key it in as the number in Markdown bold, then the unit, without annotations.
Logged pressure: **9** MPa
